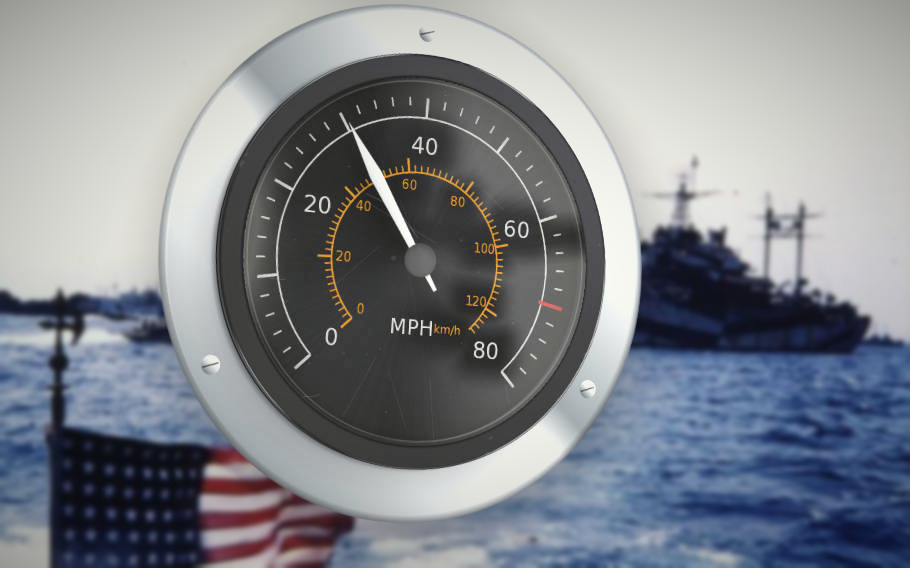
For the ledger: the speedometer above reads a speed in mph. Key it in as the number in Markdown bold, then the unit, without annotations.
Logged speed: **30** mph
